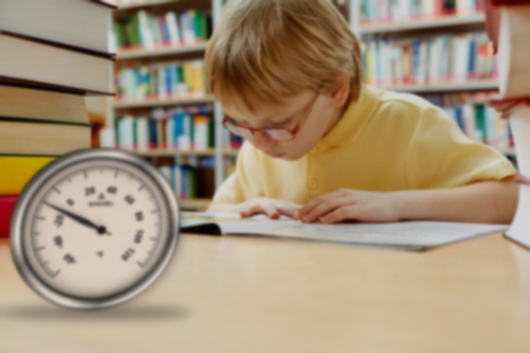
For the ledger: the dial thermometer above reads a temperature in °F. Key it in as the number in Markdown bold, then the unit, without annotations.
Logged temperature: **-10** °F
